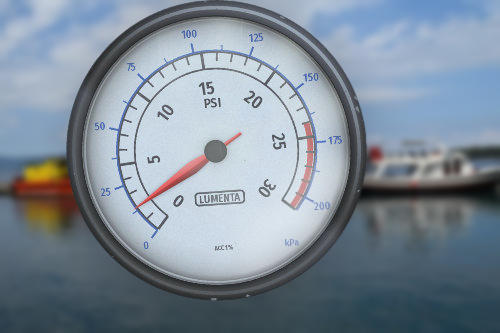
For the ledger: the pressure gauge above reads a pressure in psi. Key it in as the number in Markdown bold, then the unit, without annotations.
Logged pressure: **2** psi
